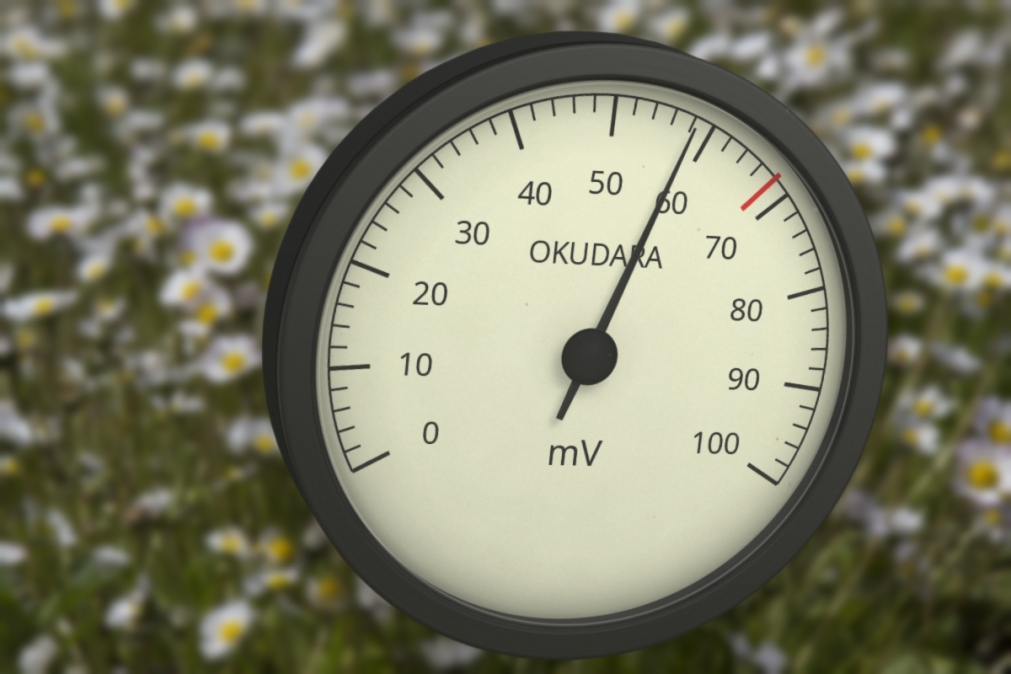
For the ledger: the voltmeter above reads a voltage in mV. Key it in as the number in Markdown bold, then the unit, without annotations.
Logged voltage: **58** mV
